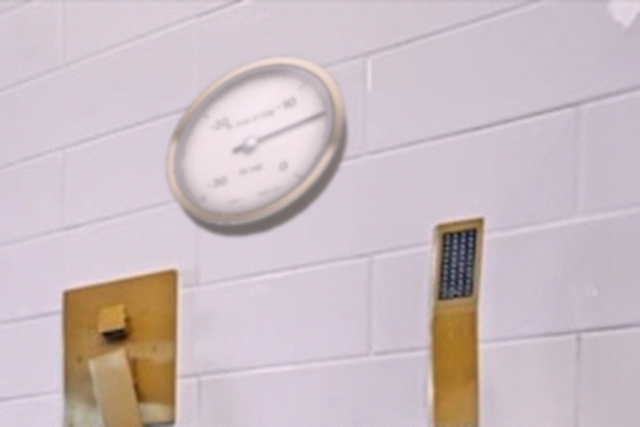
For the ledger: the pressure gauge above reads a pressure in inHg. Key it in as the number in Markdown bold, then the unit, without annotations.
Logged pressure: **-6** inHg
